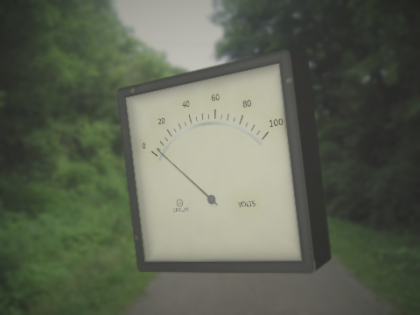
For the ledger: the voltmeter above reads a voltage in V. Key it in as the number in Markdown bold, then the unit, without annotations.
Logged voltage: **5** V
